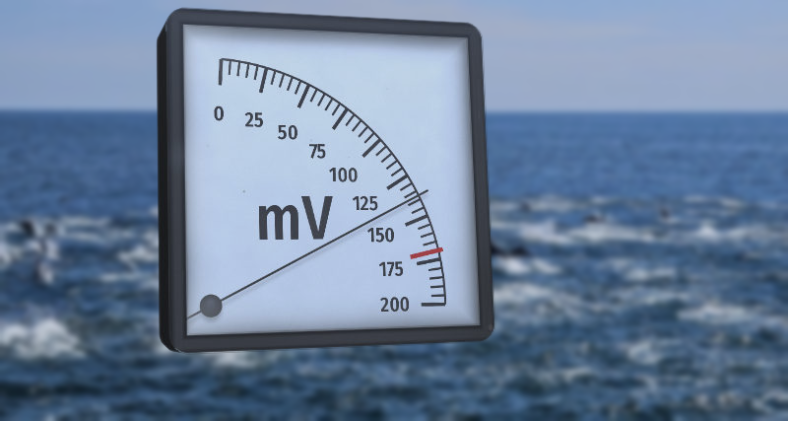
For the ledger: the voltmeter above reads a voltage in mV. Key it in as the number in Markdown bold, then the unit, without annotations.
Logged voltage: **137.5** mV
